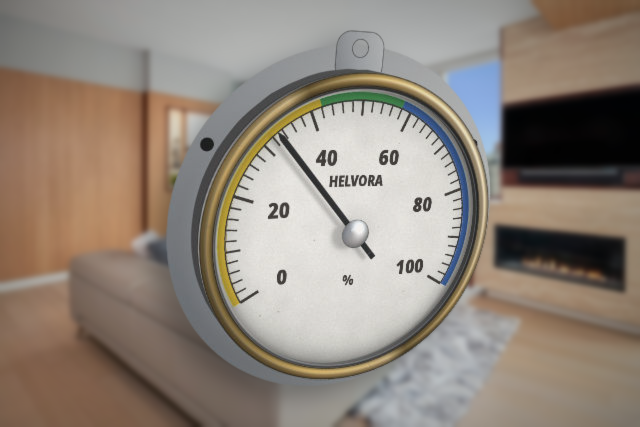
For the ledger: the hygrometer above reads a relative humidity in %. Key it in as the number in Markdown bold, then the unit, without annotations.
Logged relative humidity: **33** %
